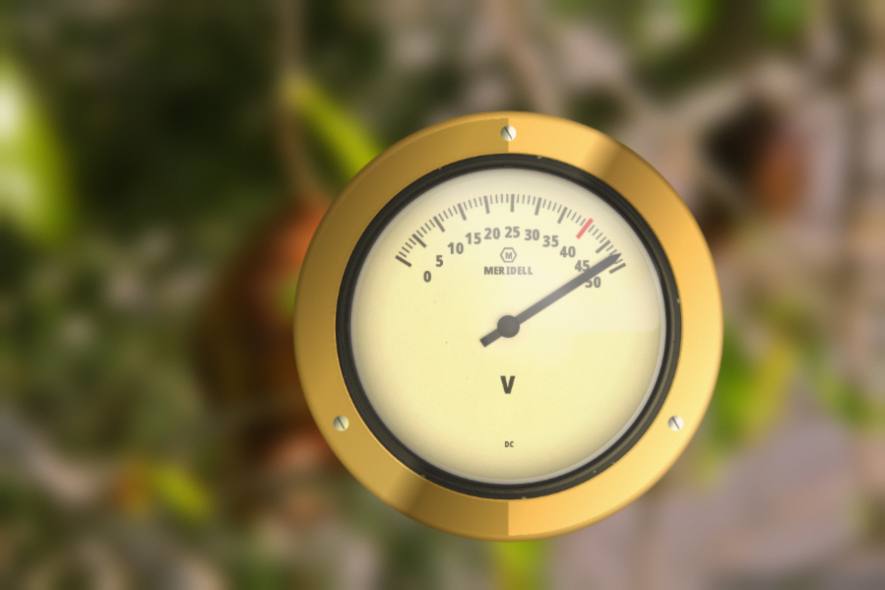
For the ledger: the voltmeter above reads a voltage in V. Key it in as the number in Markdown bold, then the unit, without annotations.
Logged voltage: **48** V
